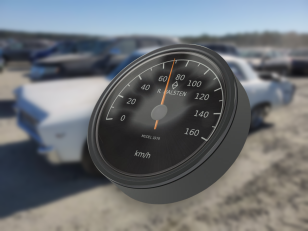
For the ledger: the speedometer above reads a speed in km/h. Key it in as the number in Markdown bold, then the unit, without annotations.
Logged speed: **70** km/h
